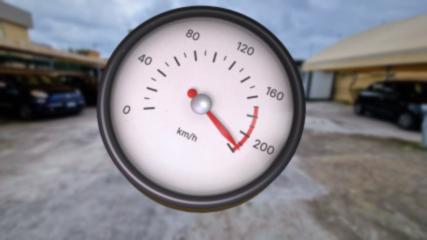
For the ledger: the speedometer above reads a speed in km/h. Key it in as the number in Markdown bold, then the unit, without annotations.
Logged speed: **215** km/h
